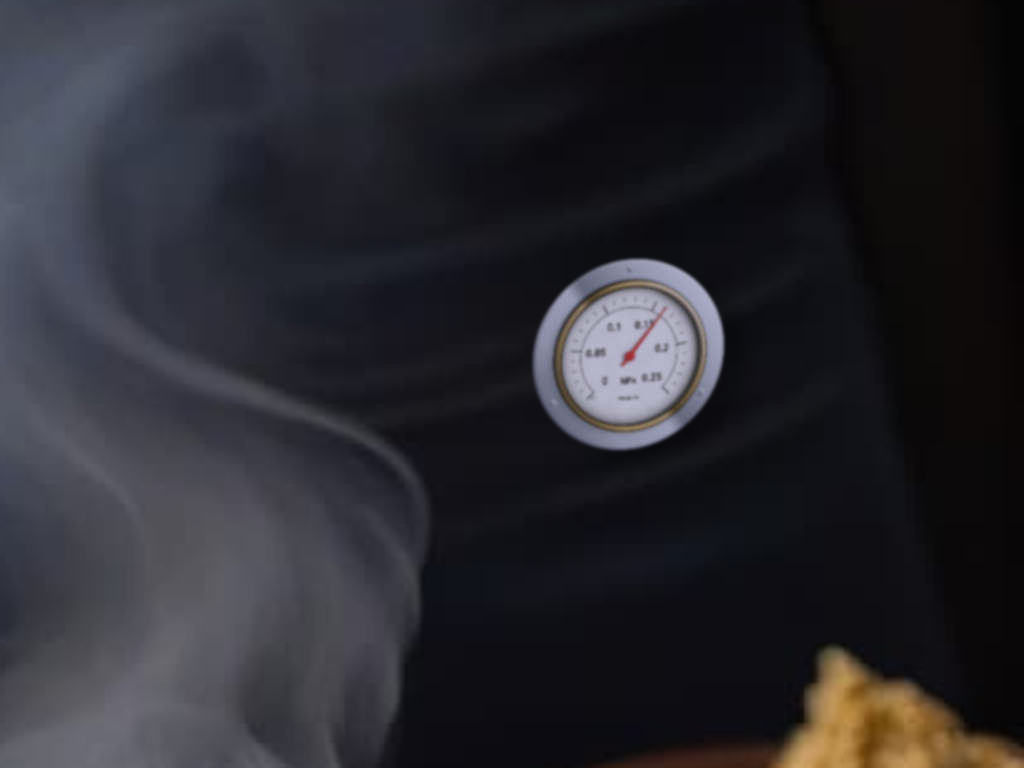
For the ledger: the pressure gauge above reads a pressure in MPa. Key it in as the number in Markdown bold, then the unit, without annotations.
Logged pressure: **0.16** MPa
